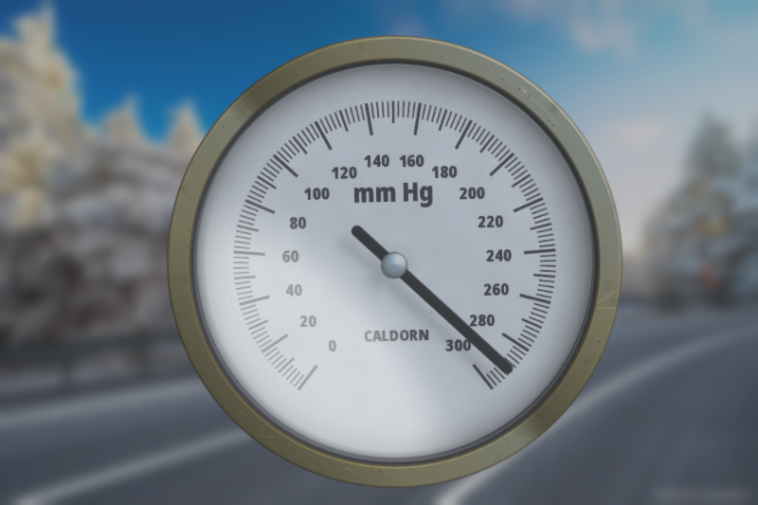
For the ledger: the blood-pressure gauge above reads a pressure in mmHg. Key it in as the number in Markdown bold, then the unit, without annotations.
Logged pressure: **290** mmHg
